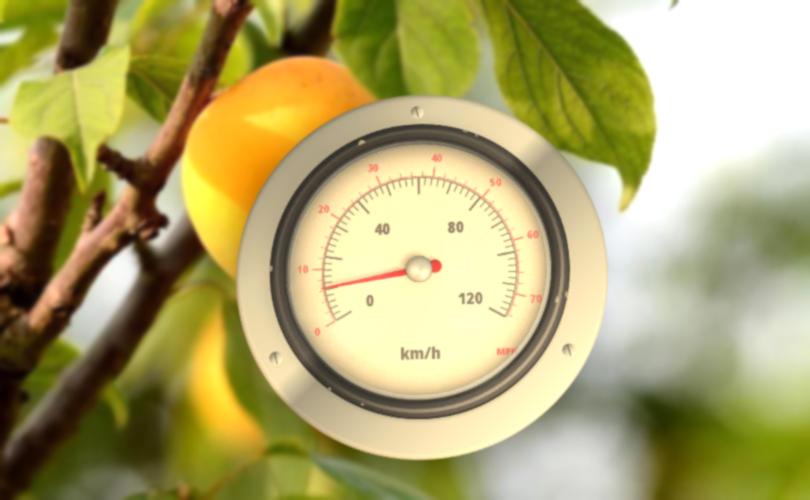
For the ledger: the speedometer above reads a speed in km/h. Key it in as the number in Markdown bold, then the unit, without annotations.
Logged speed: **10** km/h
